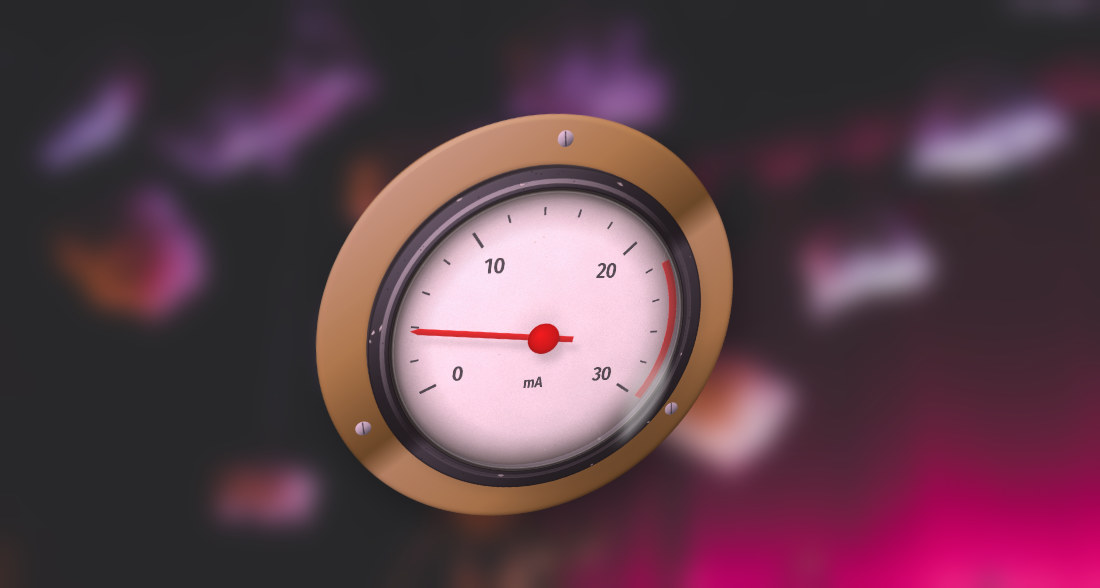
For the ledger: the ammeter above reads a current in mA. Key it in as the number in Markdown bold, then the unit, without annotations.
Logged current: **4** mA
